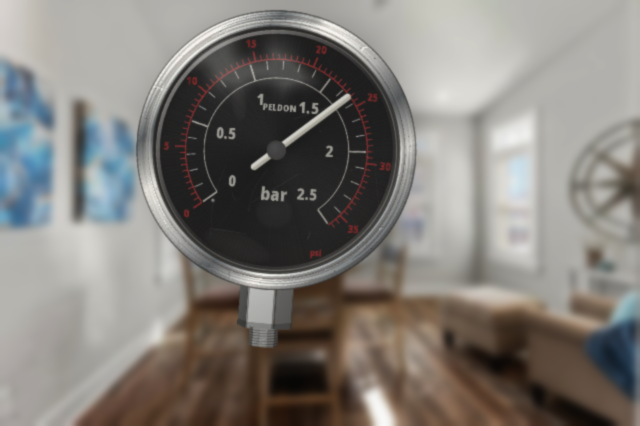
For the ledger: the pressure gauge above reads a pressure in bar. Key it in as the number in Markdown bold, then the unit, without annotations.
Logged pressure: **1.65** bar
